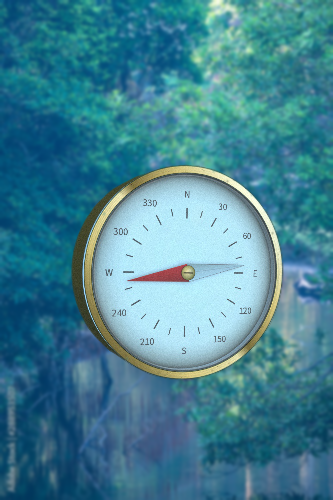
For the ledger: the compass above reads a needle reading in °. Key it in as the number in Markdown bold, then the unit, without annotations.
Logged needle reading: **262.5** °
